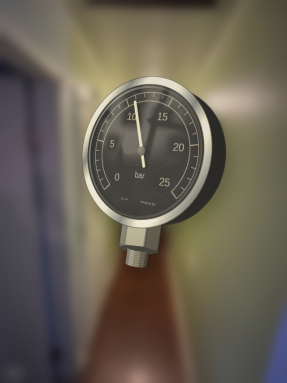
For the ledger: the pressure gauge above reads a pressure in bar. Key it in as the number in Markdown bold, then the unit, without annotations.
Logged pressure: **11** bar
